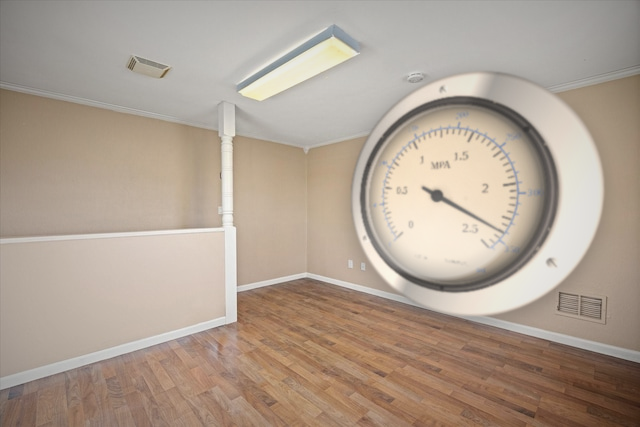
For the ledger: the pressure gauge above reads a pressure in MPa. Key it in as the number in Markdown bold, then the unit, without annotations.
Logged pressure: **2.35** MPa
